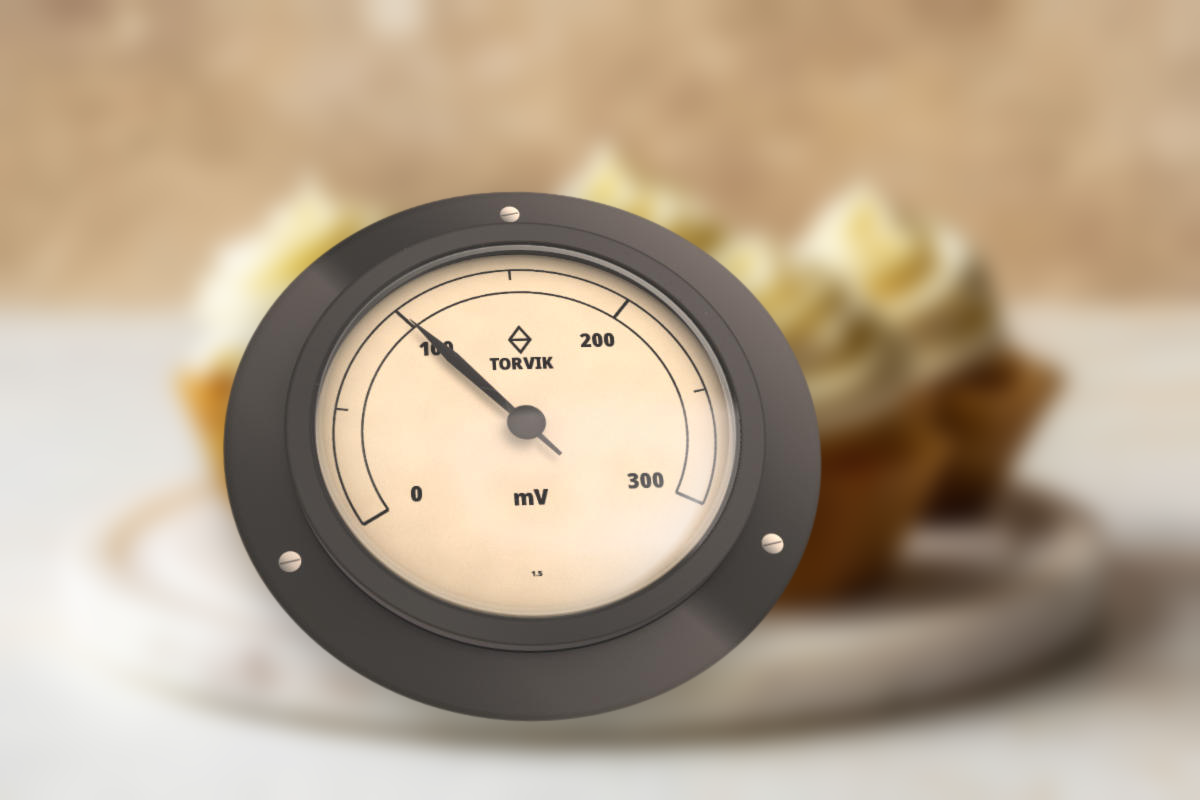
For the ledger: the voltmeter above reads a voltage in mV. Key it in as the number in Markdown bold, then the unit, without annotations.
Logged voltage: **100** mV
